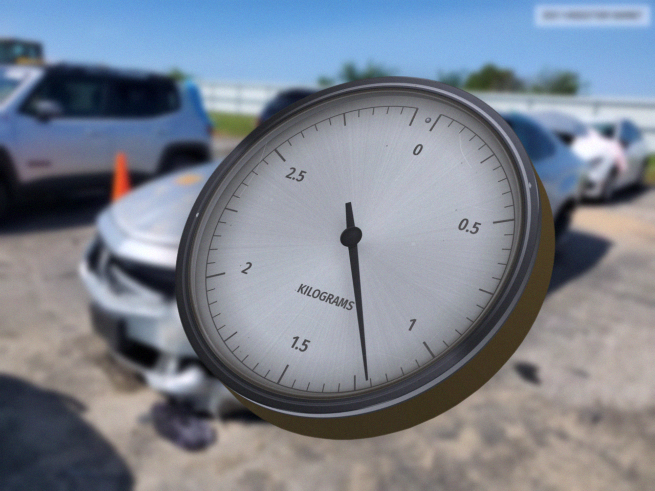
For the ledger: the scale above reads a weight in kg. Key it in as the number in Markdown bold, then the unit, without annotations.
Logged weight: **1.2** kg
